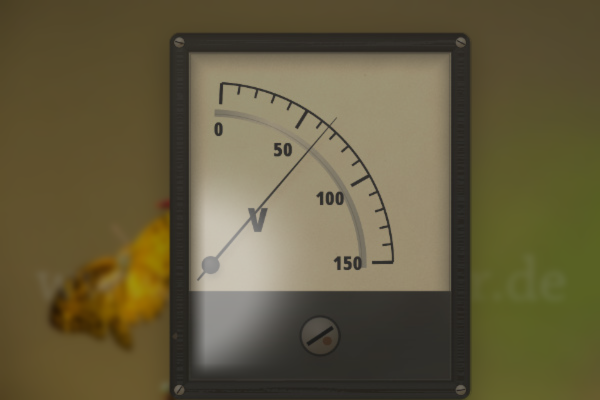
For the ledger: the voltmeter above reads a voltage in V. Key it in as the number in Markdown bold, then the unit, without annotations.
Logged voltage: **65** V
